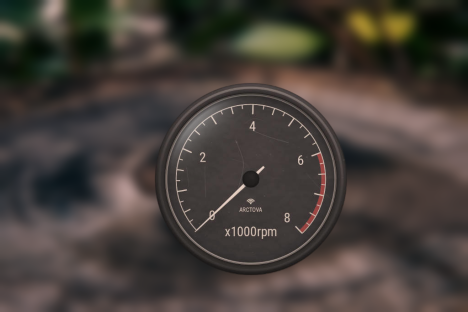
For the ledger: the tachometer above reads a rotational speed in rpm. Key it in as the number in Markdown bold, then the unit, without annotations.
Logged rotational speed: **0** rpm
